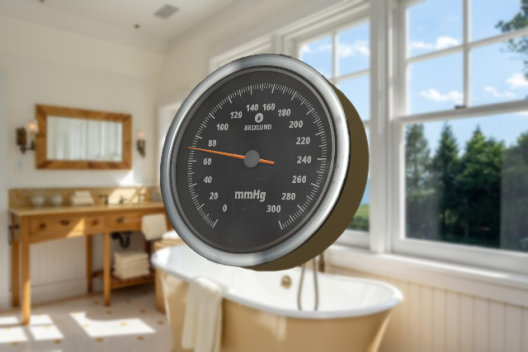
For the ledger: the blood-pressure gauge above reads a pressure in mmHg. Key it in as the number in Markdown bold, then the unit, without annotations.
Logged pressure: **70** mmHg
